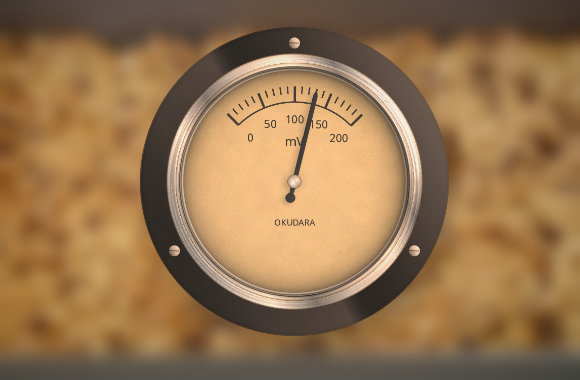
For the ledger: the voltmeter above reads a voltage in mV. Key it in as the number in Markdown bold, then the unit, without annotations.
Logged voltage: **130** mV
